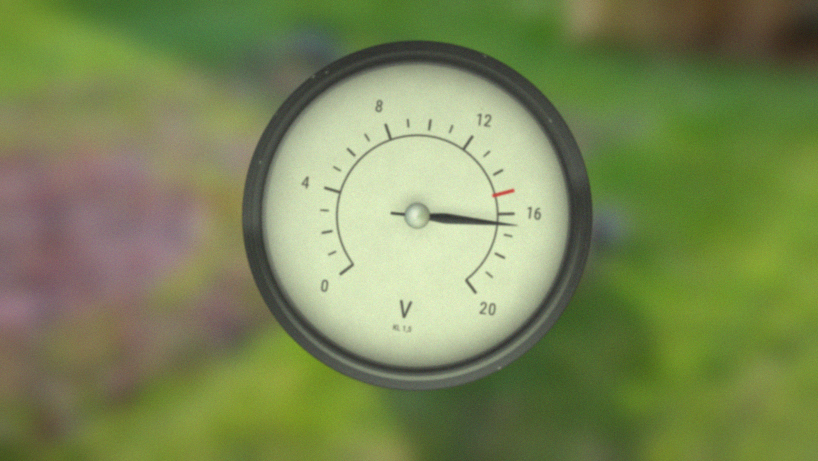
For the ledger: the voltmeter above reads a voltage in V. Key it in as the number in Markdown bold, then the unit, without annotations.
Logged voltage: **16.5** V
